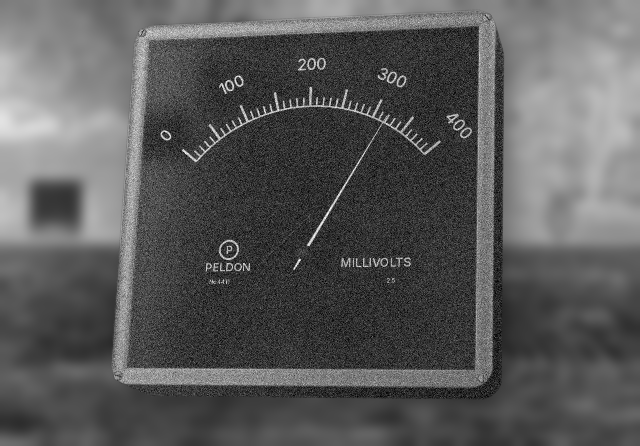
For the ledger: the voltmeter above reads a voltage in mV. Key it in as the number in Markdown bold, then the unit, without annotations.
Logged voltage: **320** mV
